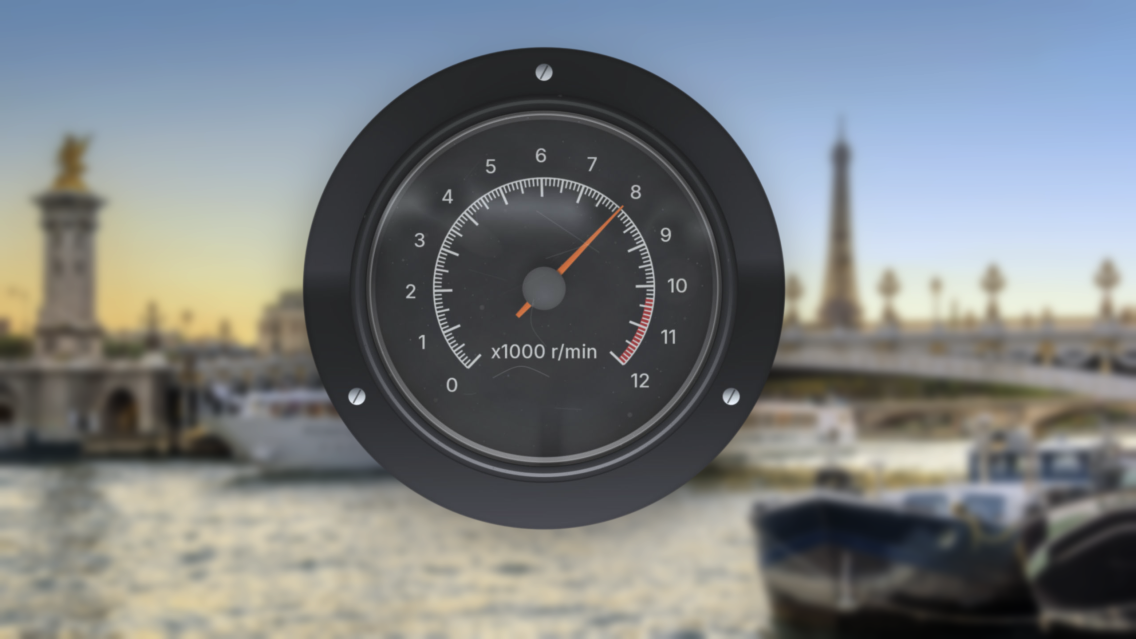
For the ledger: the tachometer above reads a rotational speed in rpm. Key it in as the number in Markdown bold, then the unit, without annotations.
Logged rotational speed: **8000** rpm
